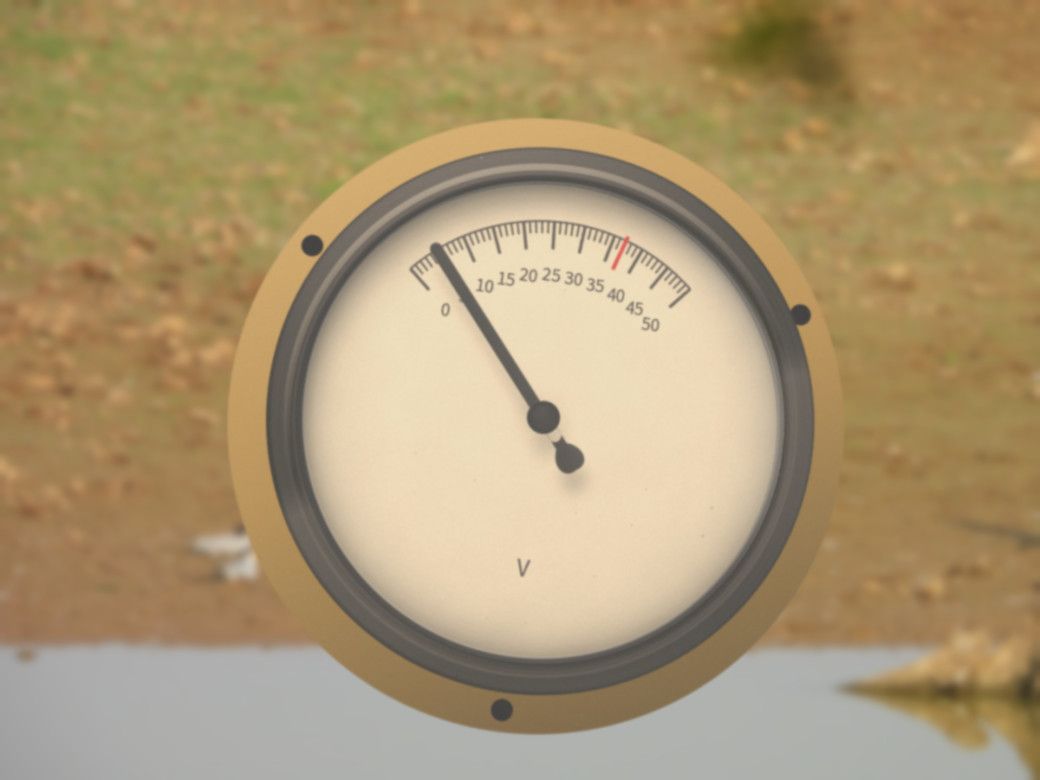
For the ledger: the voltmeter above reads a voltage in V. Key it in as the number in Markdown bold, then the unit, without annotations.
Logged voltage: **5** V
